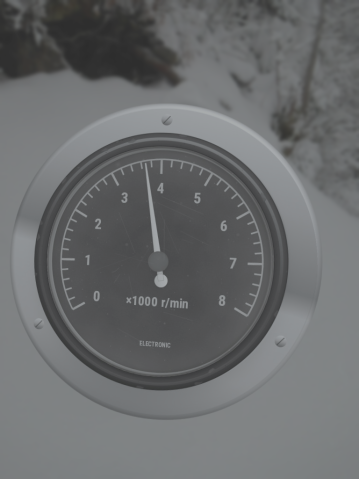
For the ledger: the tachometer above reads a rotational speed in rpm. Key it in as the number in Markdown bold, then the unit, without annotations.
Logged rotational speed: **3700** rpm
